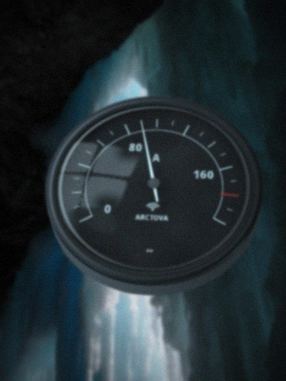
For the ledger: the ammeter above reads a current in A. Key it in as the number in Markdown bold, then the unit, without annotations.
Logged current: **90** A
